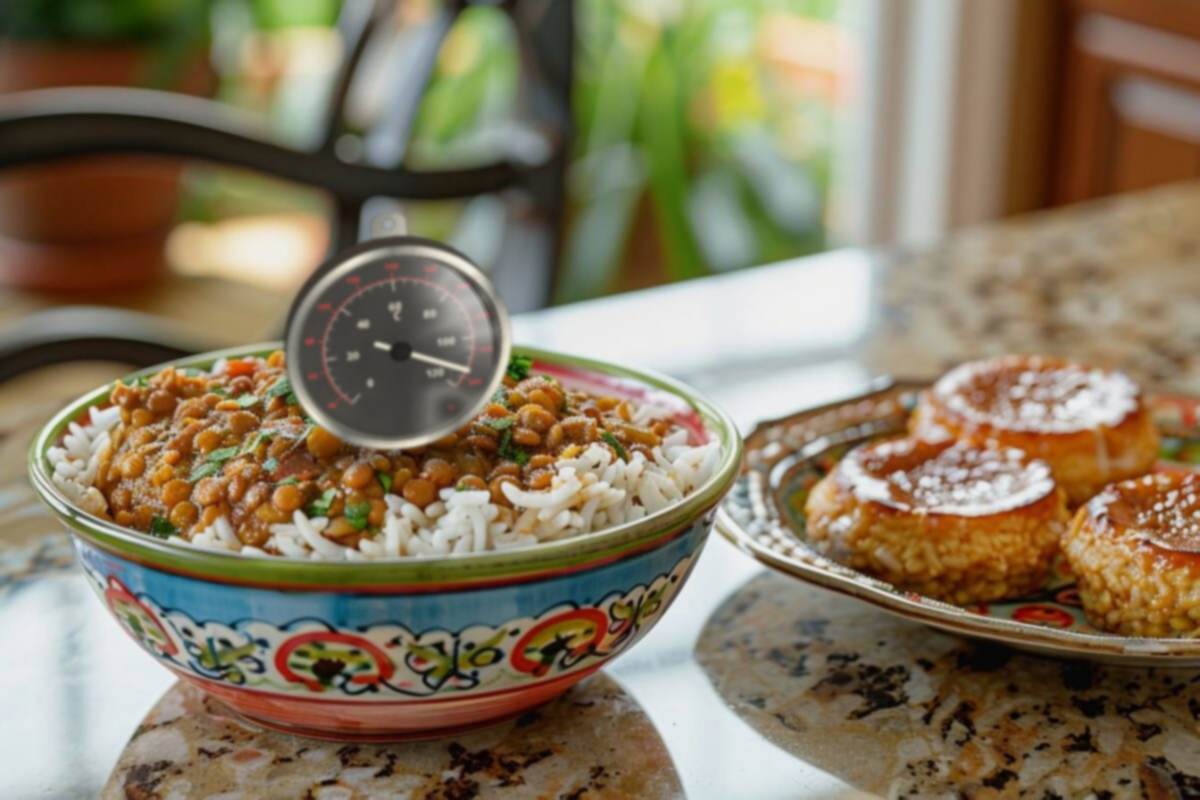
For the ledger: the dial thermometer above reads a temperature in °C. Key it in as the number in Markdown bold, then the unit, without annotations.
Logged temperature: **112** °C
